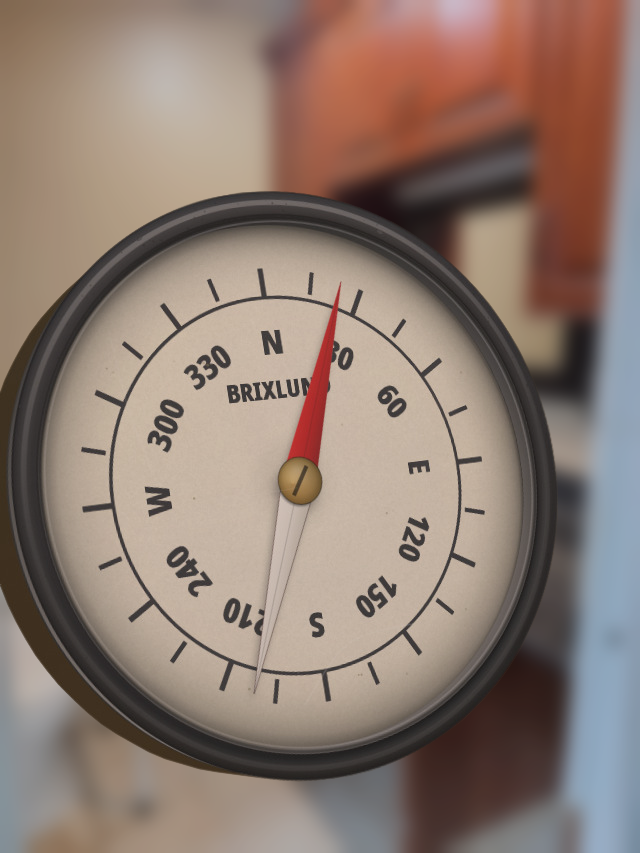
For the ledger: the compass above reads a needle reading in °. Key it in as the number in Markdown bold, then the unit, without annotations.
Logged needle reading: **22.5** °
